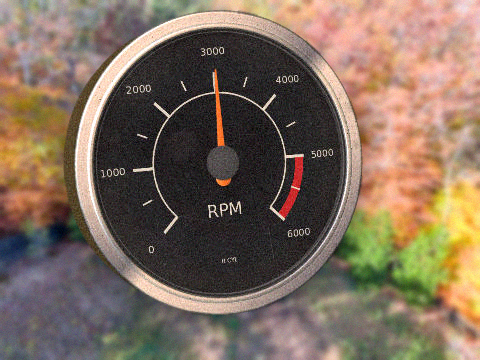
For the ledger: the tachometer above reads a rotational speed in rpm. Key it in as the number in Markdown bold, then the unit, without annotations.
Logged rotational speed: **3000** rpm
